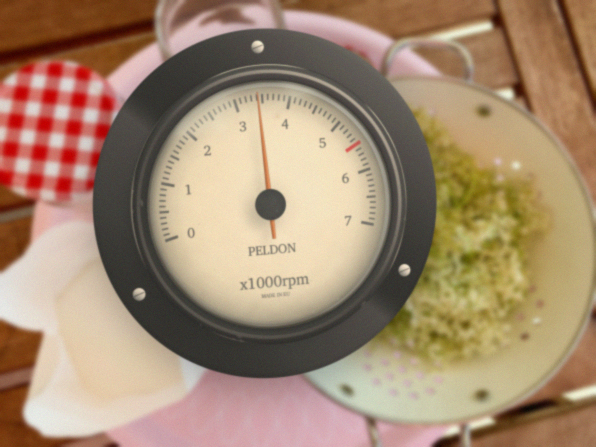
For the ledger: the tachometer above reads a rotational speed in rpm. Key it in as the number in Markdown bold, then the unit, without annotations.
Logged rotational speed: **3400** rpm
